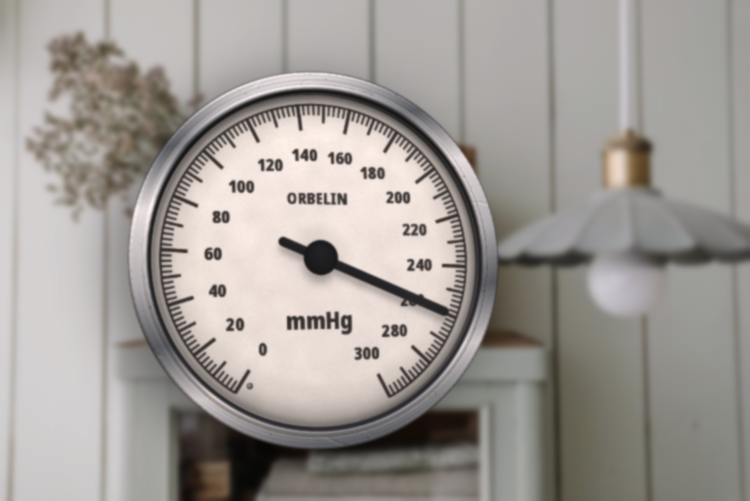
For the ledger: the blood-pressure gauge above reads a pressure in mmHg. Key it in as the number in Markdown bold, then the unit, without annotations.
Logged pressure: **260** mmHg
